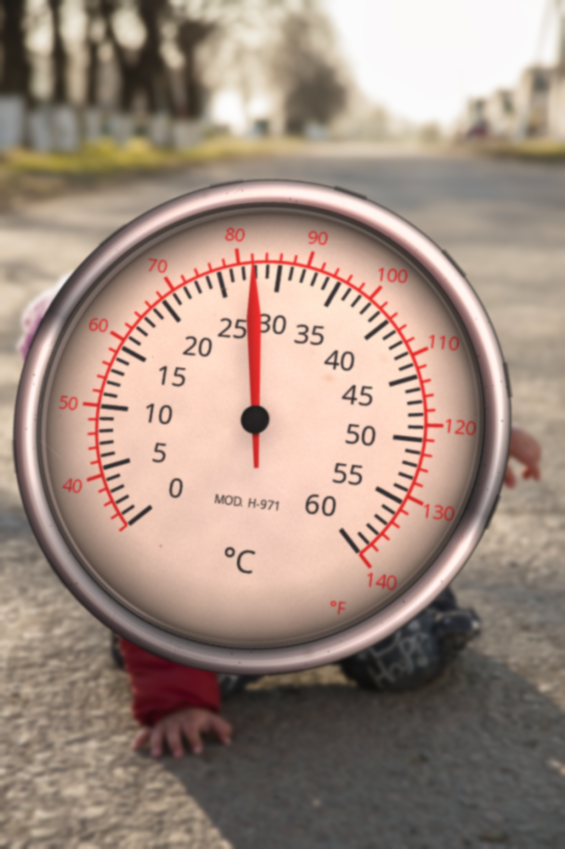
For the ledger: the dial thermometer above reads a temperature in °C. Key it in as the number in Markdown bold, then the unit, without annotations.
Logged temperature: **28** °C
